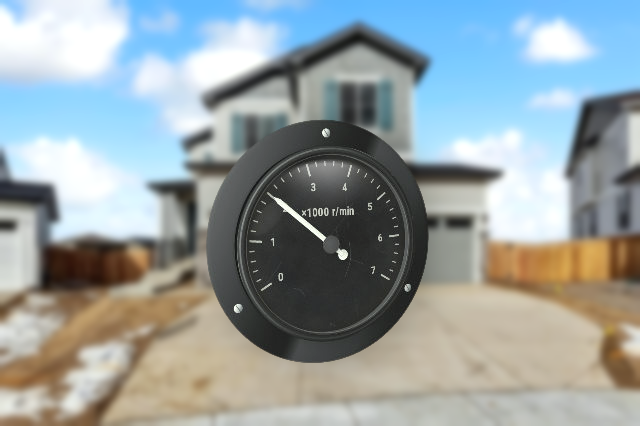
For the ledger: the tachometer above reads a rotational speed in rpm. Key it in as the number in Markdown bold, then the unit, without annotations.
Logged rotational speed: **2000** rpm
